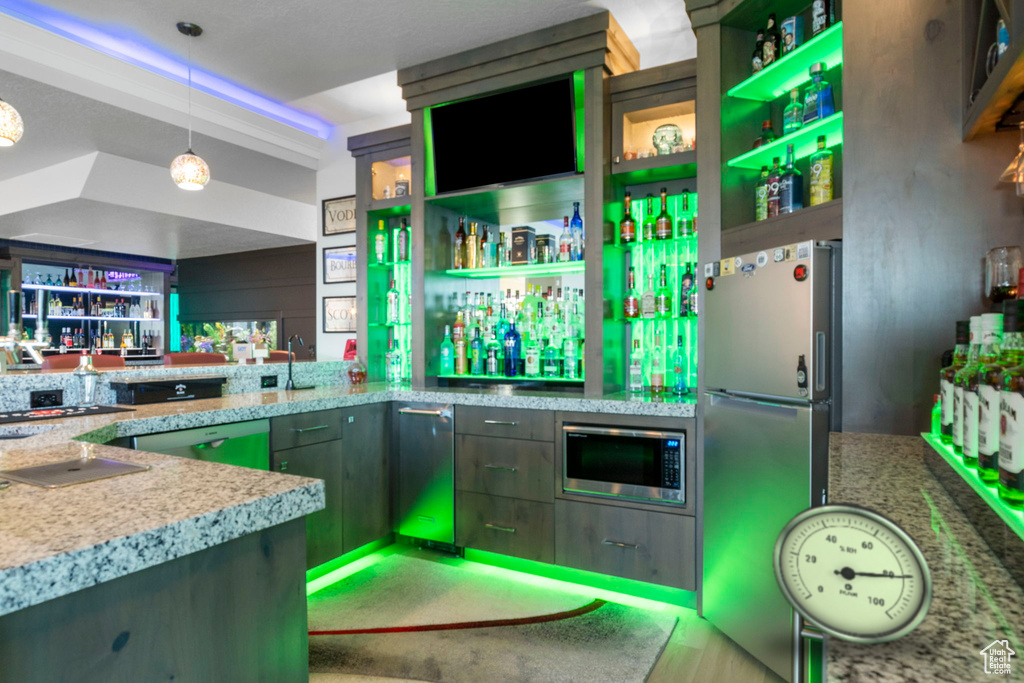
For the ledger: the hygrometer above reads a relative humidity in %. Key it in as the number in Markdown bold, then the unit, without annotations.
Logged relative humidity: **80** %
